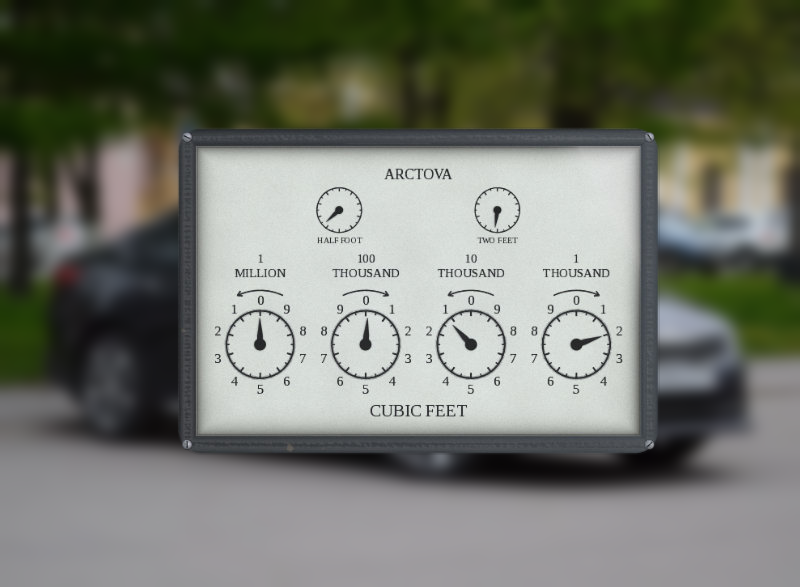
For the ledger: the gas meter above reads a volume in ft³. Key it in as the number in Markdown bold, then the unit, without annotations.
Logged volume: **1200** ft³
